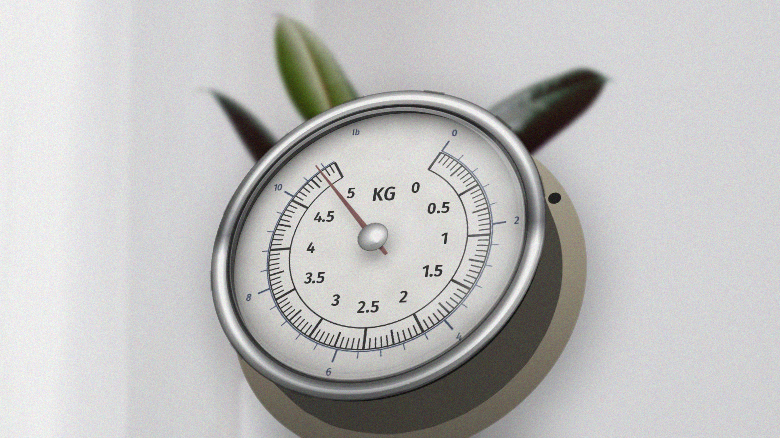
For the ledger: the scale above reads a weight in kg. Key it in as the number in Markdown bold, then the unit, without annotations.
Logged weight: **4.85** kg
